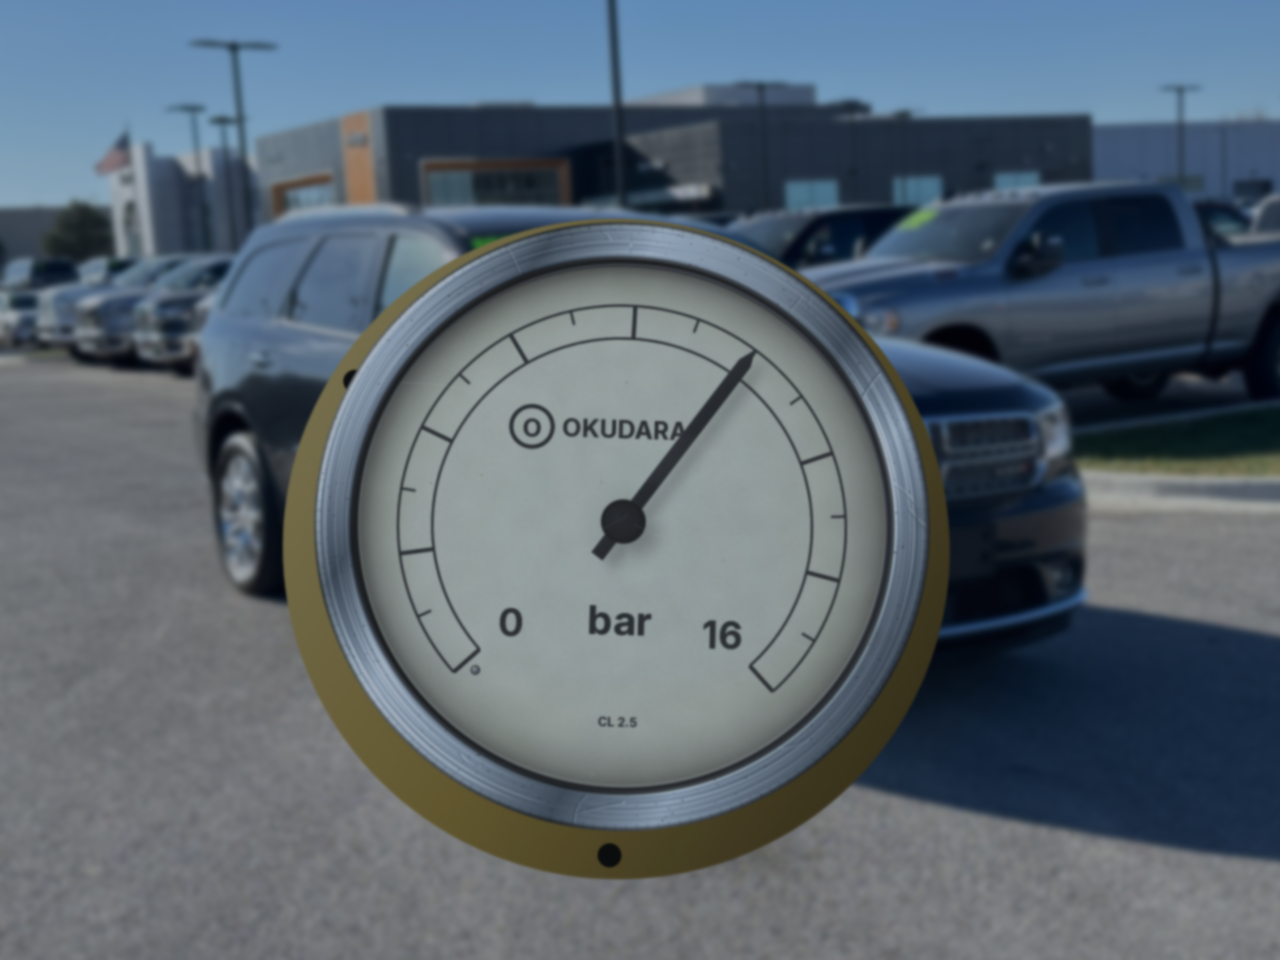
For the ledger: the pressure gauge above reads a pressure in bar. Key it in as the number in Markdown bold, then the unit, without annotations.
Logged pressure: **10** bar
